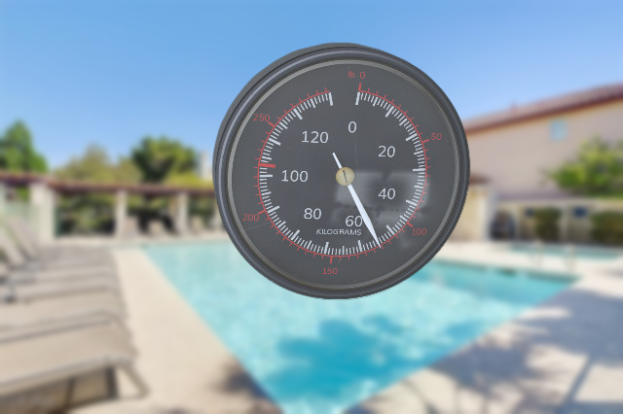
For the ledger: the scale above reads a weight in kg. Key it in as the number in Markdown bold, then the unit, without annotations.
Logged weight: **55** kg
